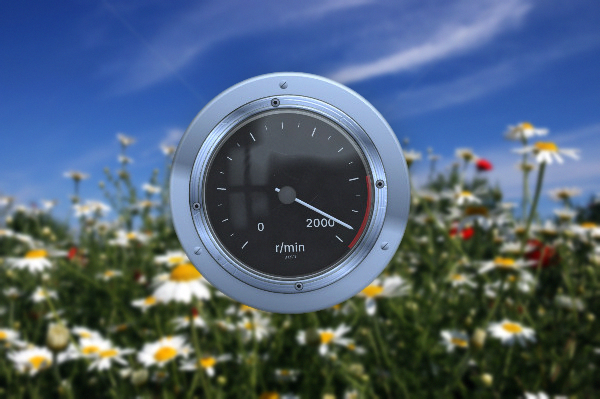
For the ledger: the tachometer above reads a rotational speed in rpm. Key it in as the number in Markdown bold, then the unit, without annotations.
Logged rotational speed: **1900** rpm
